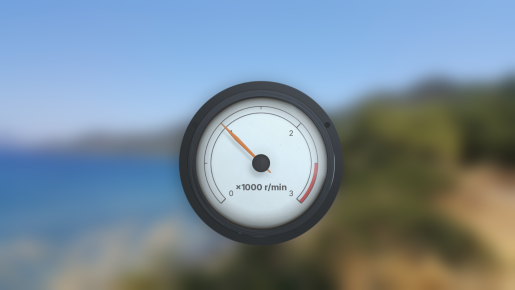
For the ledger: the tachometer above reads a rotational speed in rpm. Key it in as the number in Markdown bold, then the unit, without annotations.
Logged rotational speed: **1000** rpm
